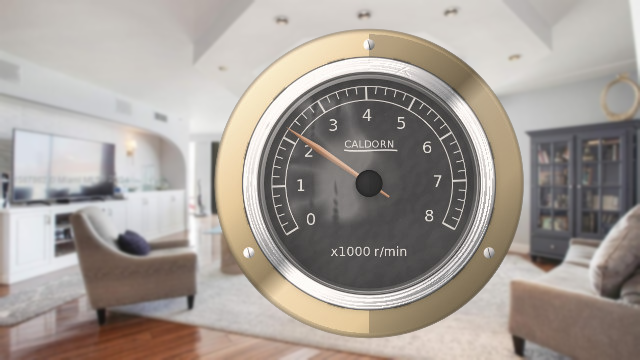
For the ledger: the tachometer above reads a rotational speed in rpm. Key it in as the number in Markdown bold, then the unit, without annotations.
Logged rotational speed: **2200** rpm
